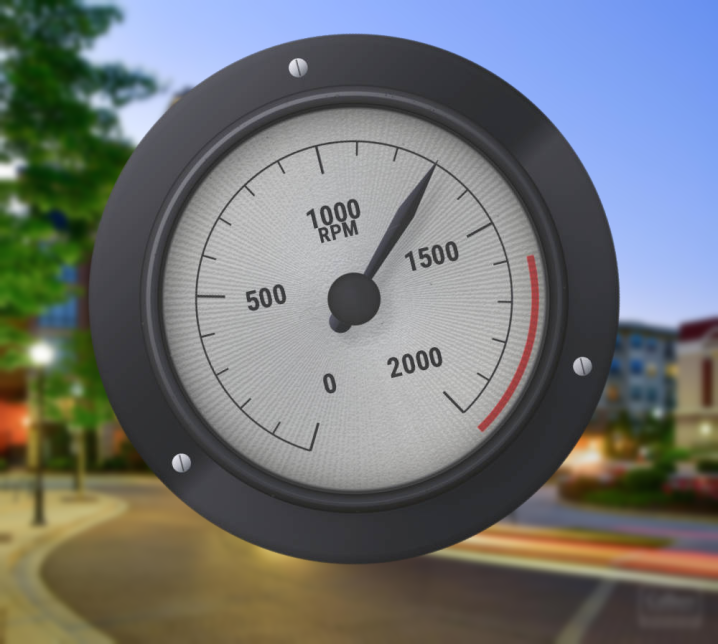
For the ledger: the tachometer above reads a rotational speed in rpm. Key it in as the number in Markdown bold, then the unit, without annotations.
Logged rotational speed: **1300** rpm
